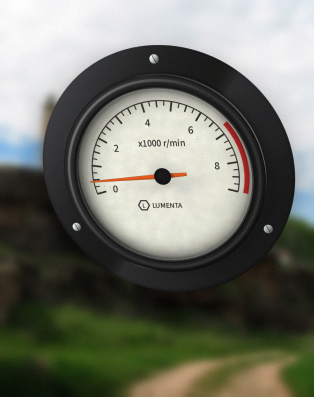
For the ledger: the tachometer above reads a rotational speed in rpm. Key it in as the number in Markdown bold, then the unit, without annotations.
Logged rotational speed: **500** rpm
